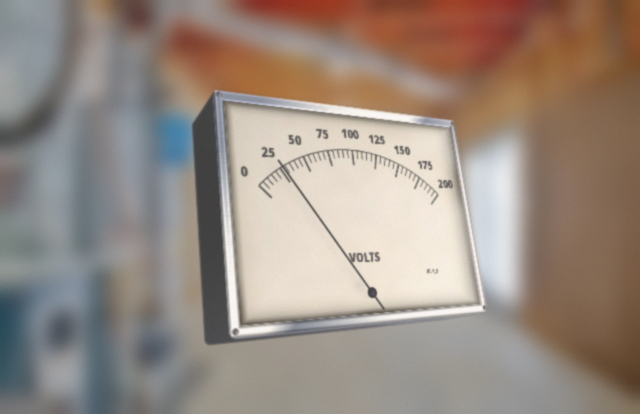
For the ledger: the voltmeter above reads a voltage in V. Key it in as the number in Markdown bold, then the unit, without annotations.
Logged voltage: **25** V
